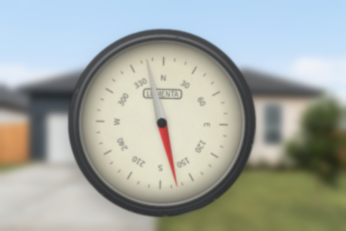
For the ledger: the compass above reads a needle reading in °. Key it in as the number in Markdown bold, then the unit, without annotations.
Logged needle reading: **165** °
